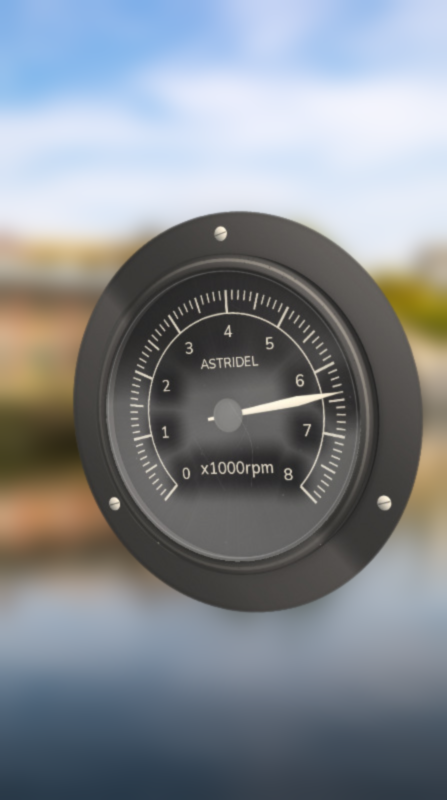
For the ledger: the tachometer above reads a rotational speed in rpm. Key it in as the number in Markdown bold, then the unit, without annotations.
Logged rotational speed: **6400** rpm
